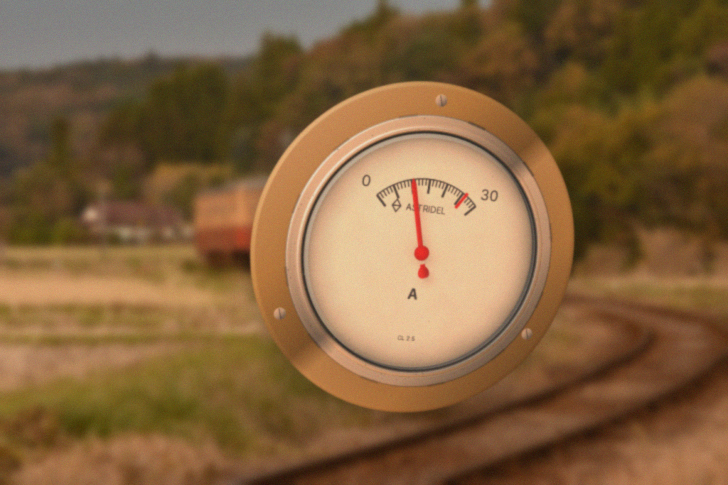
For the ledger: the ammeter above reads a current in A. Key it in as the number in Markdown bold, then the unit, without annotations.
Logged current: **10** A
